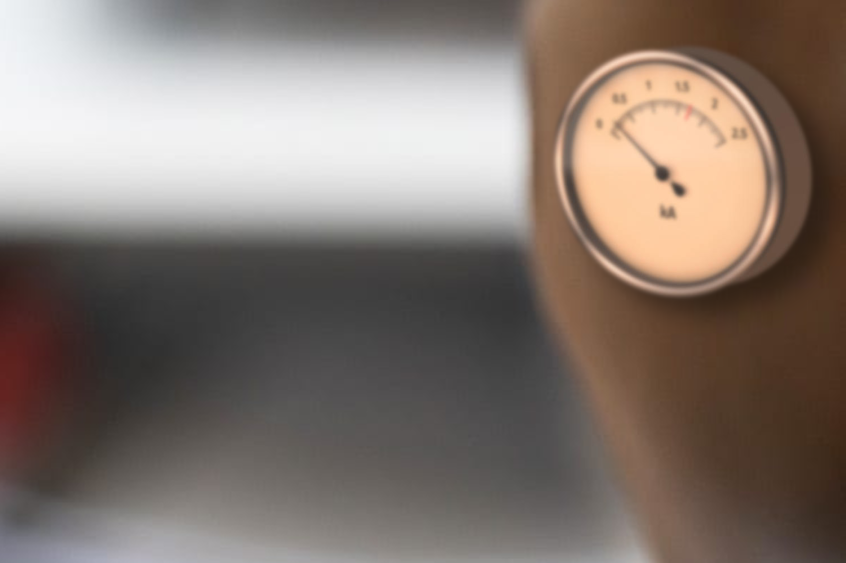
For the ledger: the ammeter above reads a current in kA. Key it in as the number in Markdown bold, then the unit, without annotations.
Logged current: **0.25** kA
